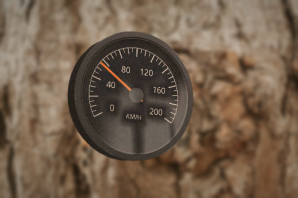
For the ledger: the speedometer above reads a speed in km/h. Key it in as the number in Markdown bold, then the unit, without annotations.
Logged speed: **55** km/h
